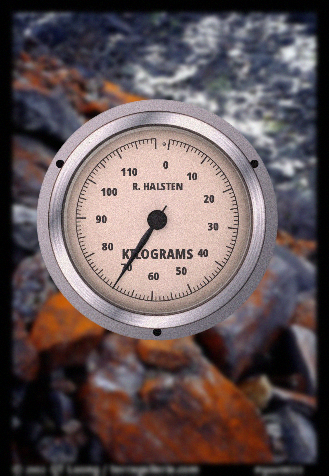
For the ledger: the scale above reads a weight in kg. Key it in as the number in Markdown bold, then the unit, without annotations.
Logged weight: **70** kg
